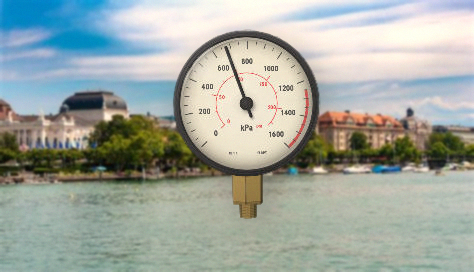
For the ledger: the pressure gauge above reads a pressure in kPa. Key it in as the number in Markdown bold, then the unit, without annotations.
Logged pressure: **675** kPa
